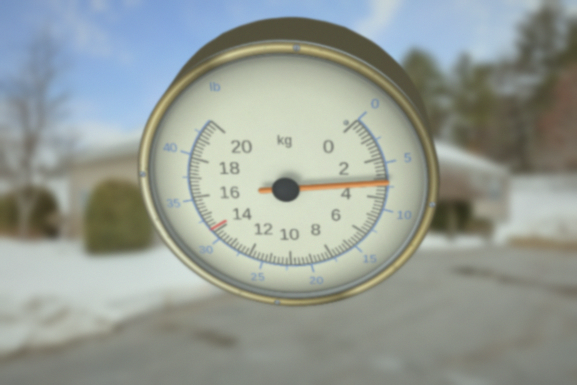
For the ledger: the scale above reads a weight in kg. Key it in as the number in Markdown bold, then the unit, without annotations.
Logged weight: **3** kg
